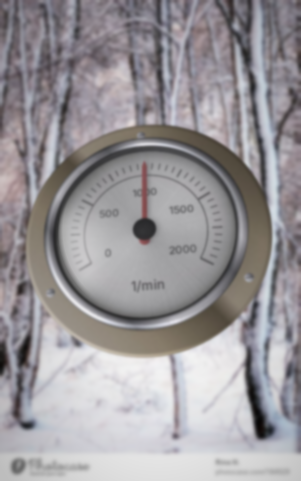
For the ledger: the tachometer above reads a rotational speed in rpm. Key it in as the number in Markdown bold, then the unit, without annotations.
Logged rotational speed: **1000** rpm
